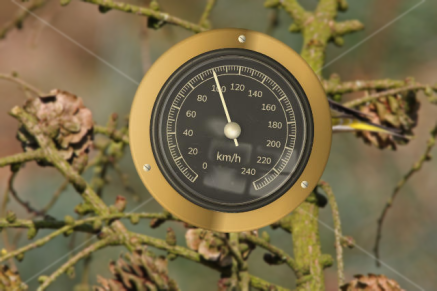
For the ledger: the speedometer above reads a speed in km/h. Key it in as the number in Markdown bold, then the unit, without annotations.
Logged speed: **100** km/h
